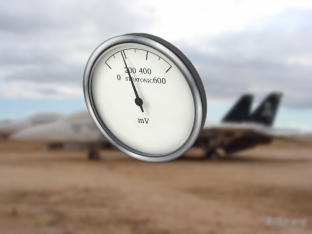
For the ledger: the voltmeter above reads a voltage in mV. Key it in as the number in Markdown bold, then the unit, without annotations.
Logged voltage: **200** mV
